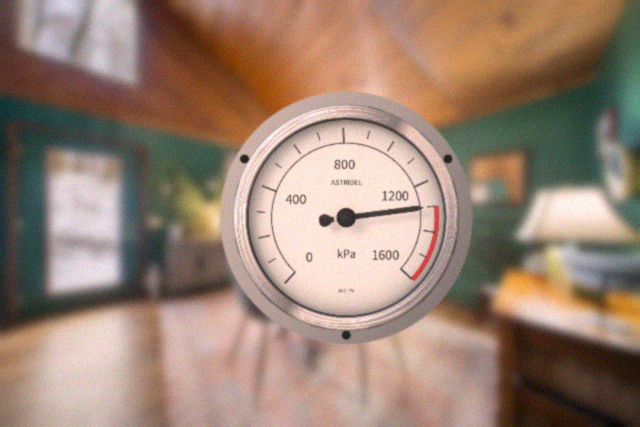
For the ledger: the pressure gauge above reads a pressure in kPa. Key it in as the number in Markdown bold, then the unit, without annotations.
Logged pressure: **1300** kPa
